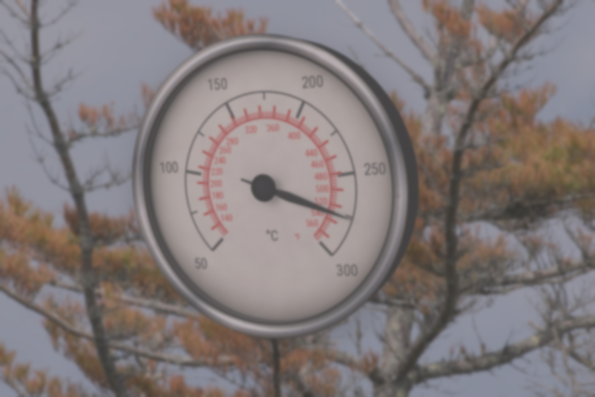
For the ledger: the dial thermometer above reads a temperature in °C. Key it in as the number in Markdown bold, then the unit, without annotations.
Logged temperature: **275** °C
